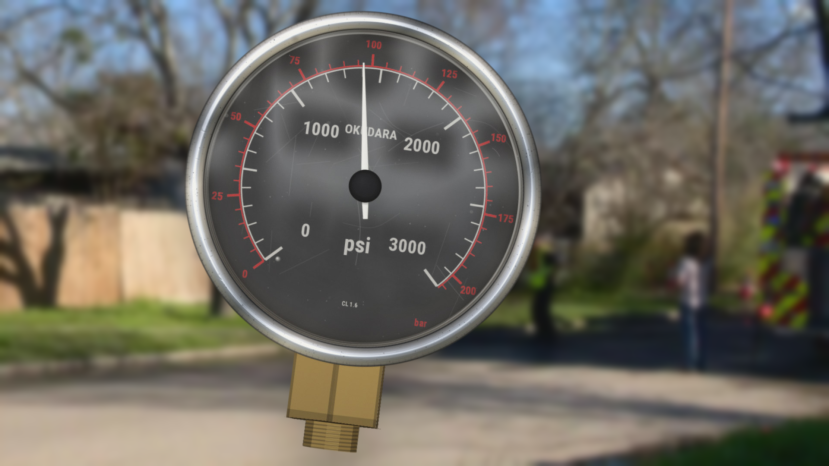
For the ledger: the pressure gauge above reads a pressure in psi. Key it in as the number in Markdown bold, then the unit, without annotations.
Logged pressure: **1400** psi
